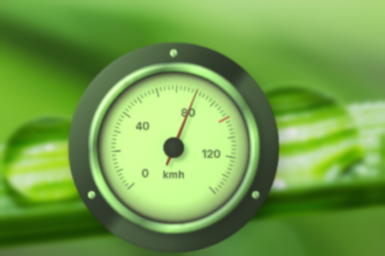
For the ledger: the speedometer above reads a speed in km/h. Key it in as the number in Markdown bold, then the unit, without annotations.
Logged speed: **80** km/h
